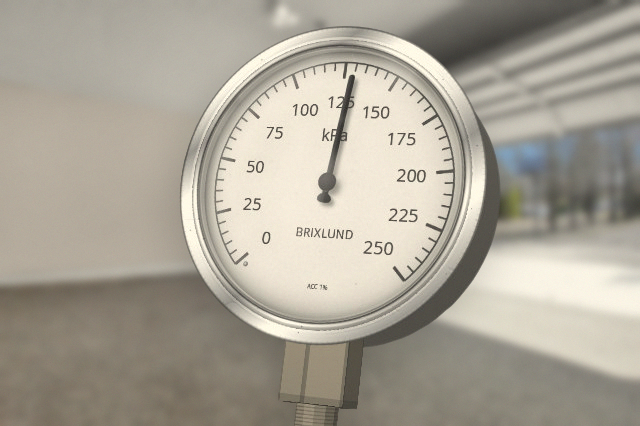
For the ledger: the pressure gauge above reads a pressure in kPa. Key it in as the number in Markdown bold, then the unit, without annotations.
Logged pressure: **130** kPa
